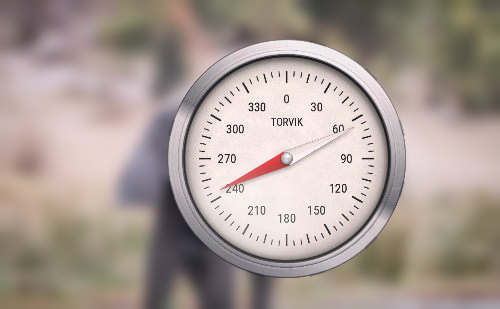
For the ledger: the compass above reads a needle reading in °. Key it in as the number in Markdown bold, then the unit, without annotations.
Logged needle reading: **245** °
